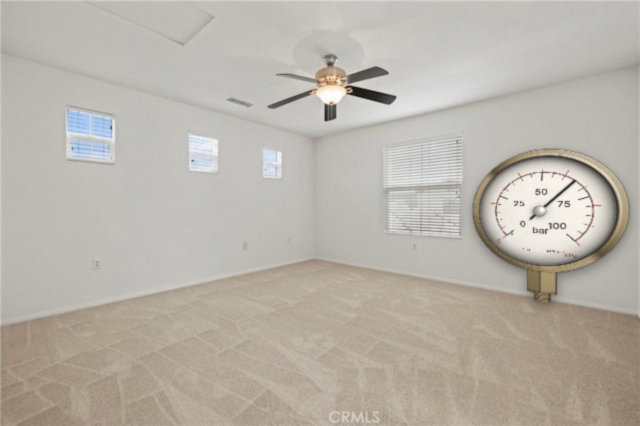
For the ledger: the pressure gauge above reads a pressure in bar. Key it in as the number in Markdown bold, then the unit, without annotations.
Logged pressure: **65** bar
